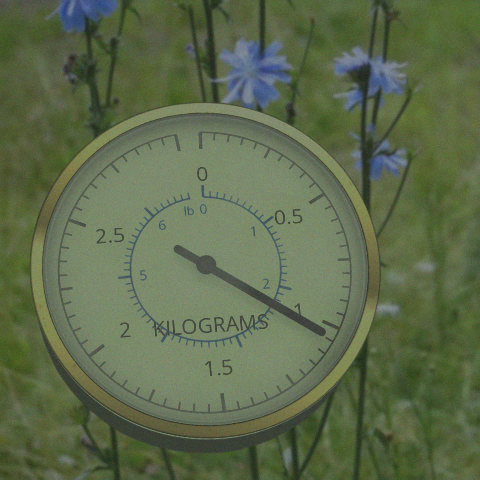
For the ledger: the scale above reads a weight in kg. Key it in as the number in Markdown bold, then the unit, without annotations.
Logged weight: **1.05** kg
